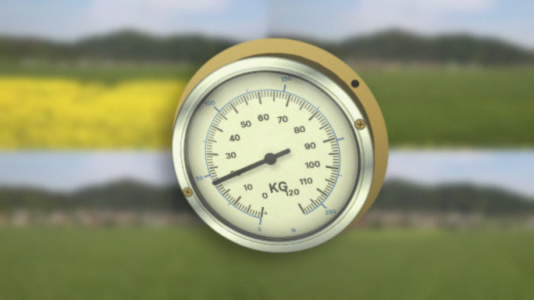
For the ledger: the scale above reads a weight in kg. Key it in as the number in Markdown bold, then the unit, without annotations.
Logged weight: **20** kg
